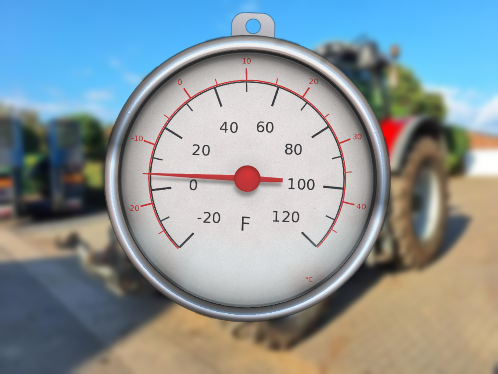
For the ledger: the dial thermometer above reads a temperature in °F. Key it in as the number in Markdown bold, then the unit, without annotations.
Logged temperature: **5** °F
